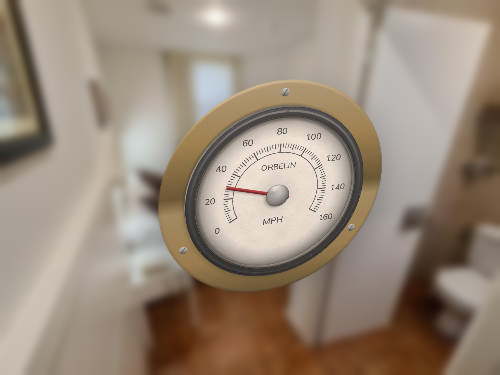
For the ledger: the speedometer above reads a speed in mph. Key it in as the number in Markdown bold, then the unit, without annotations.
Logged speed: **30** mph
